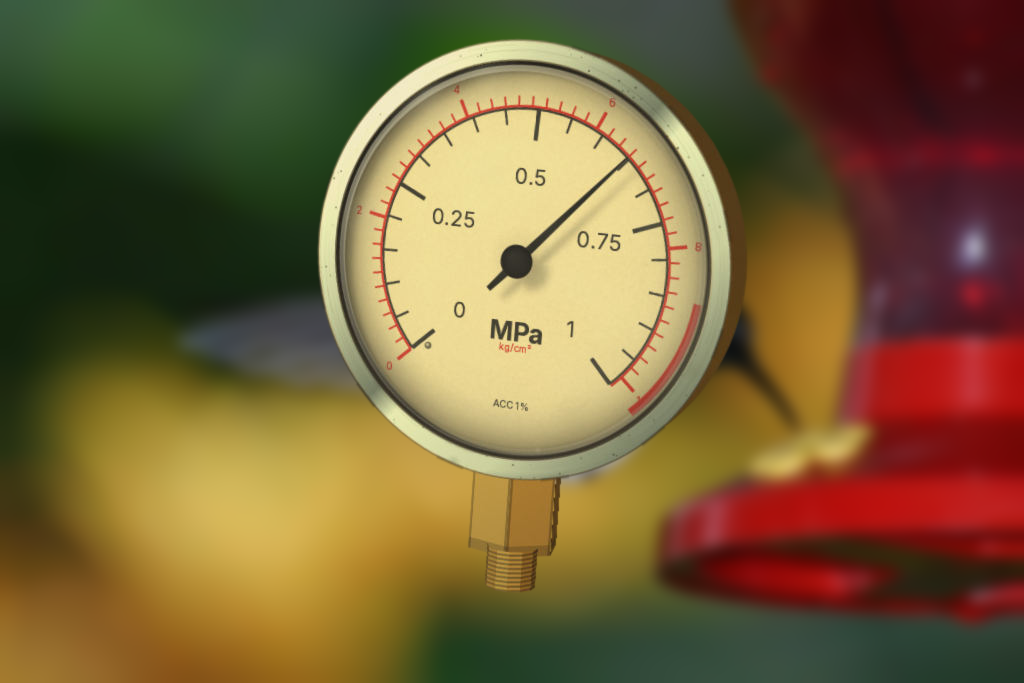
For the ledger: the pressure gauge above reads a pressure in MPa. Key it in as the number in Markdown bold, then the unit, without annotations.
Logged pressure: **0.65** MPa
